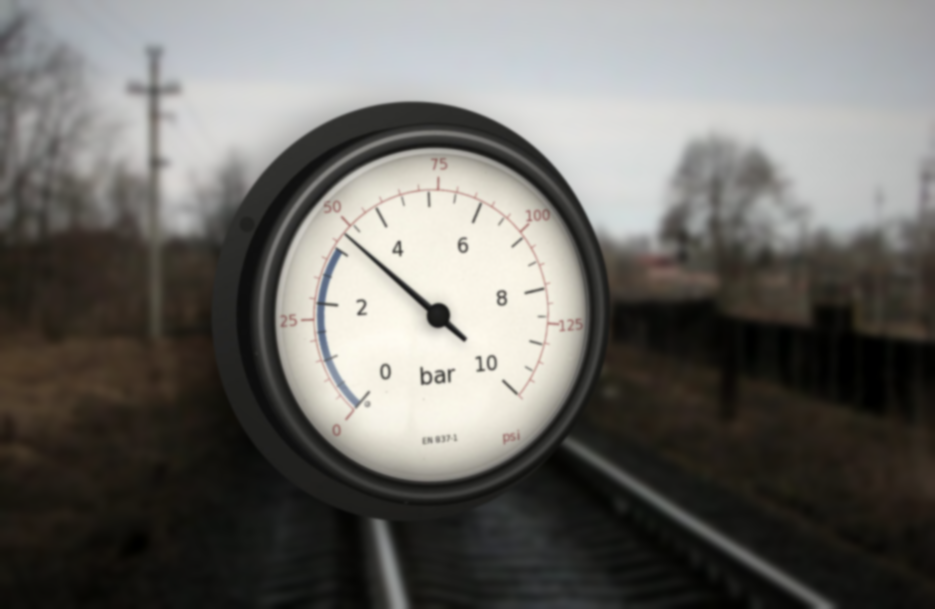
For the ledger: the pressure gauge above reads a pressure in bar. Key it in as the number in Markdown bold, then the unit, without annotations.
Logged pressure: **3.25** bar
